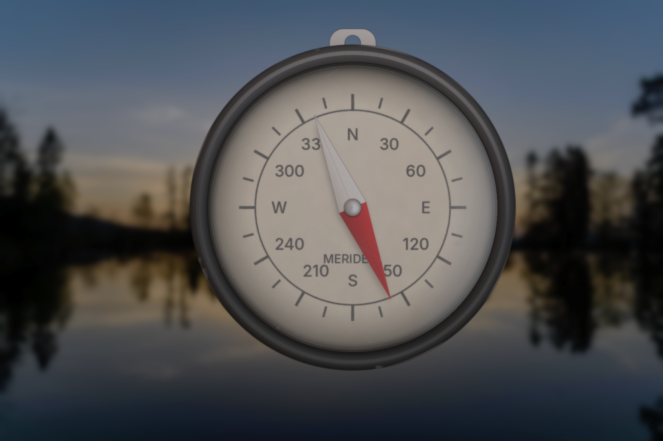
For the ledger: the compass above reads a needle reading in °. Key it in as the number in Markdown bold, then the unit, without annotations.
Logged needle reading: **157.5** °
